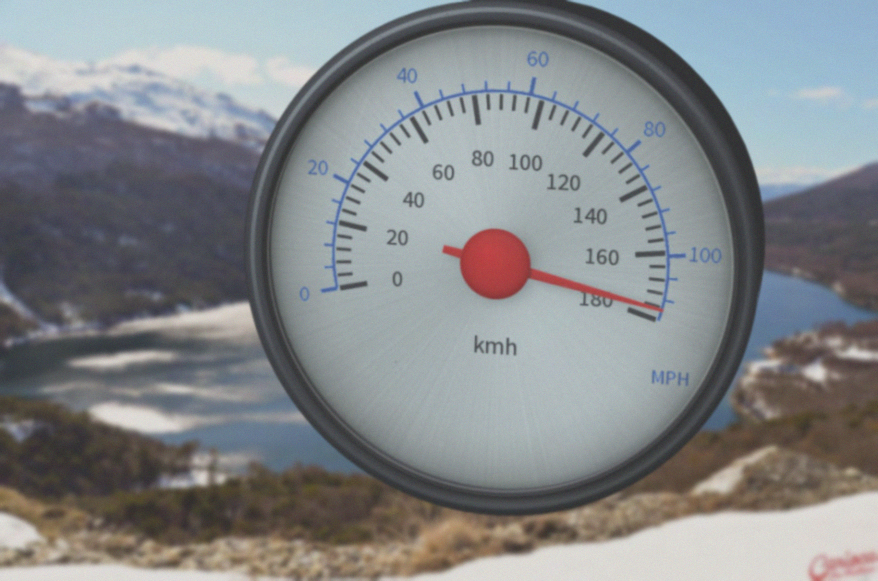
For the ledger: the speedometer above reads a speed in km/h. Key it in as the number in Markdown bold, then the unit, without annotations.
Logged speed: **176** km/h
